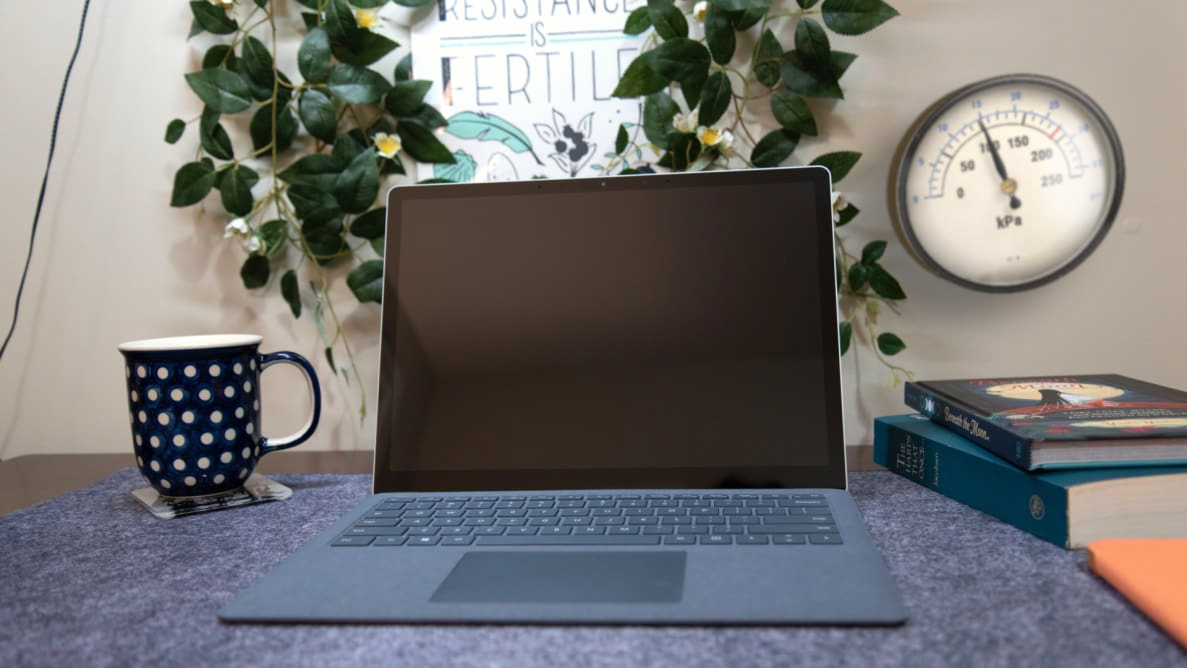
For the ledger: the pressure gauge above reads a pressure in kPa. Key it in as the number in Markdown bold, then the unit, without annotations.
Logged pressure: **100** kPa
